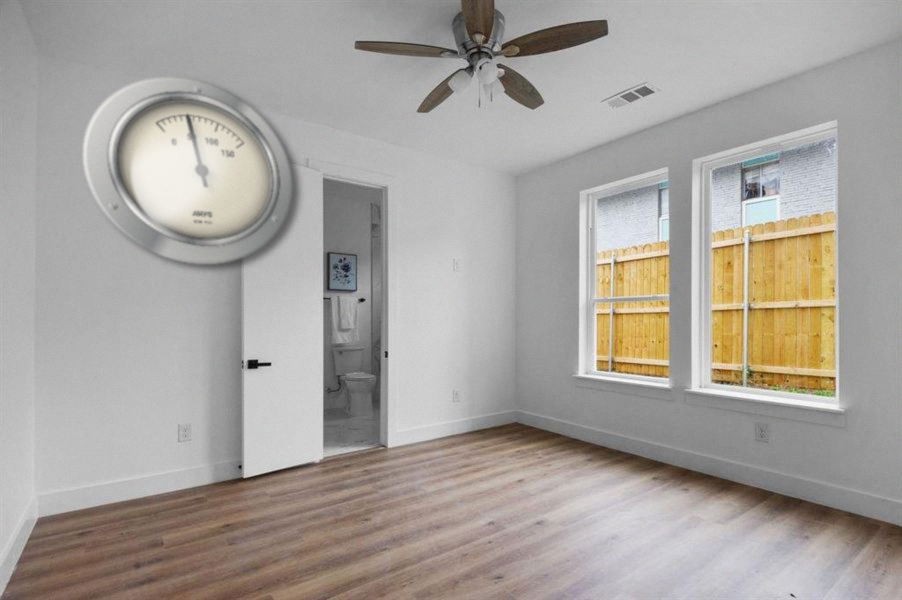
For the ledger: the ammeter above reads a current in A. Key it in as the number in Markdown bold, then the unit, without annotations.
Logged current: **50** A
